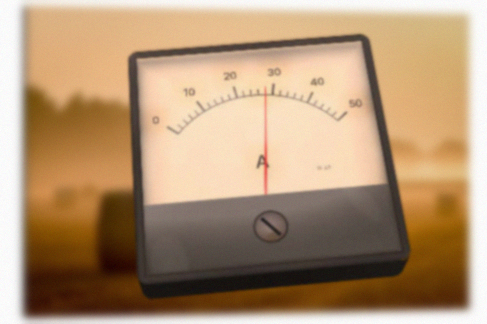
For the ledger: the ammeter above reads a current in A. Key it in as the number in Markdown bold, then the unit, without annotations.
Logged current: **28** A
